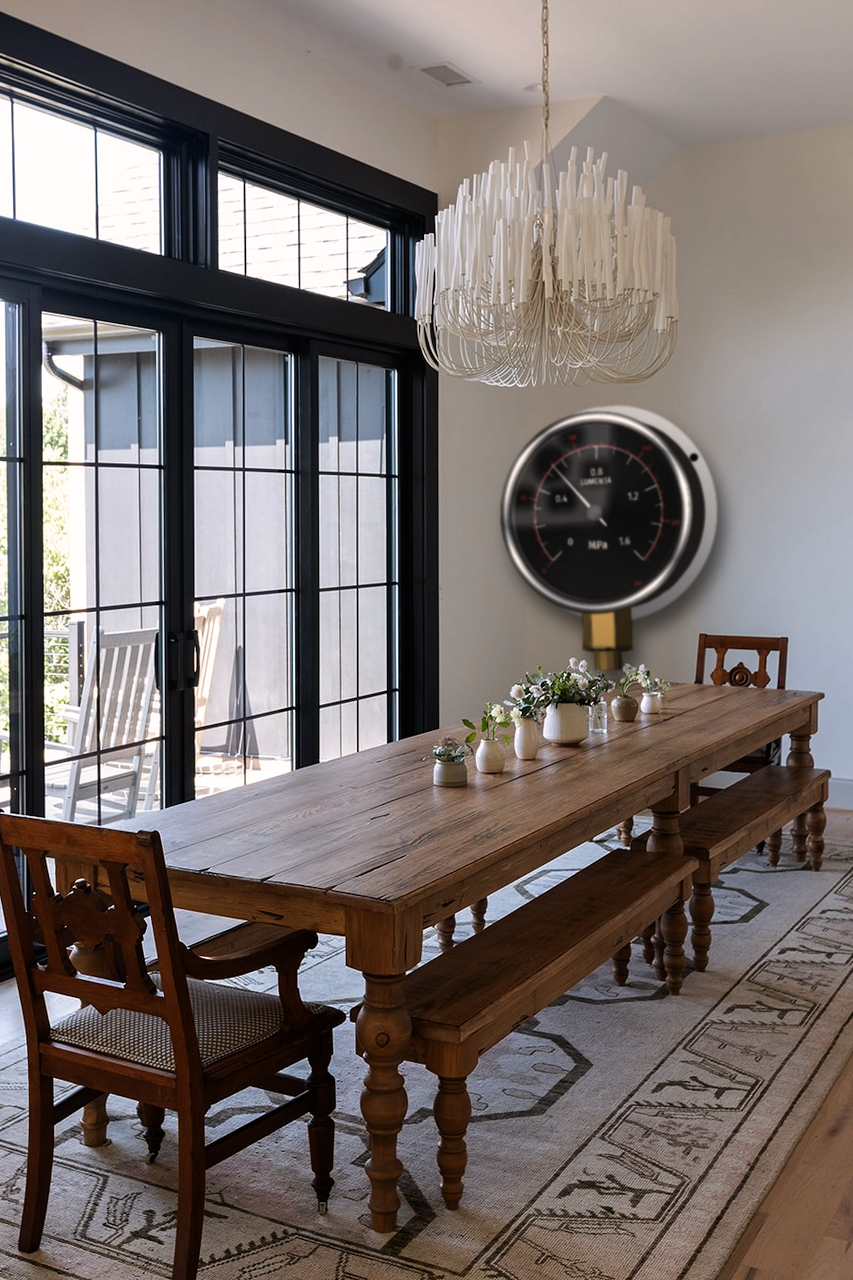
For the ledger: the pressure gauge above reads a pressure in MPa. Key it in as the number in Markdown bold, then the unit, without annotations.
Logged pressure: **0.55** MPa
